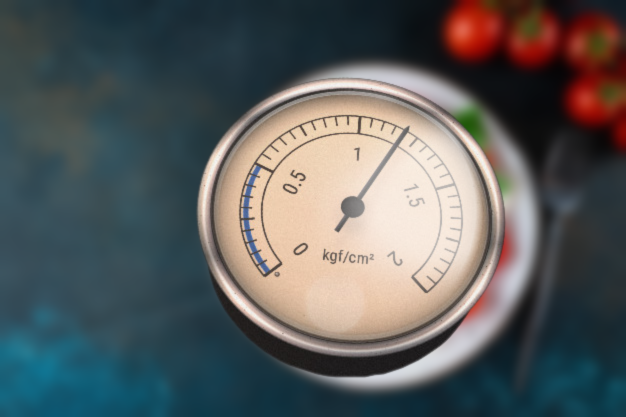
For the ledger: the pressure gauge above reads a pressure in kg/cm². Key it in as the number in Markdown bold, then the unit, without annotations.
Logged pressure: **1.2** kg/cm²
